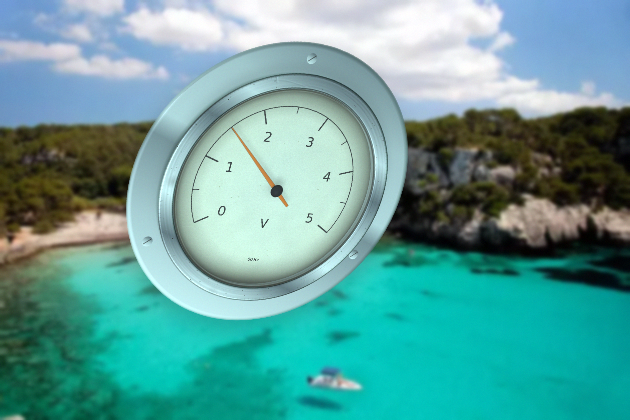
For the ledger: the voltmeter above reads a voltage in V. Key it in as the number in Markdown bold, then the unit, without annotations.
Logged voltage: **1.5** V
